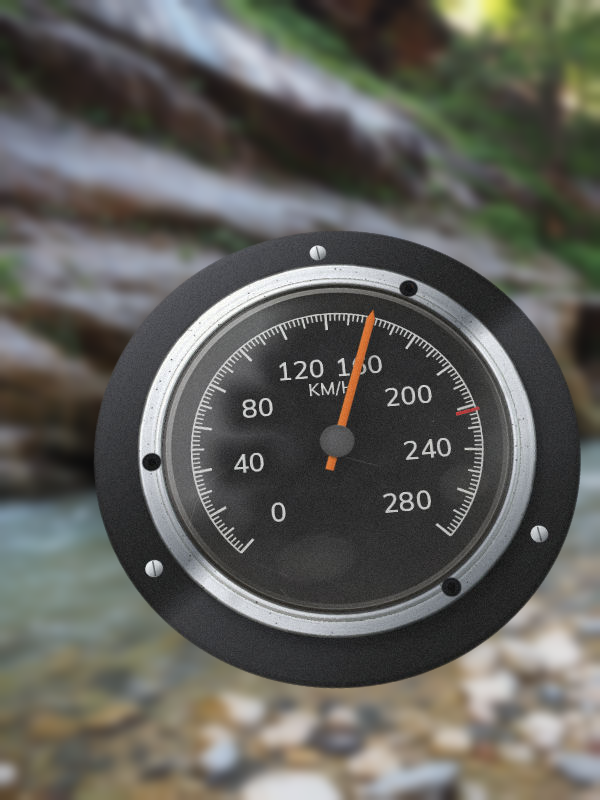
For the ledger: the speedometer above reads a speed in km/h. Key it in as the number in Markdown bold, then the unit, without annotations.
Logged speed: **160** km/h
